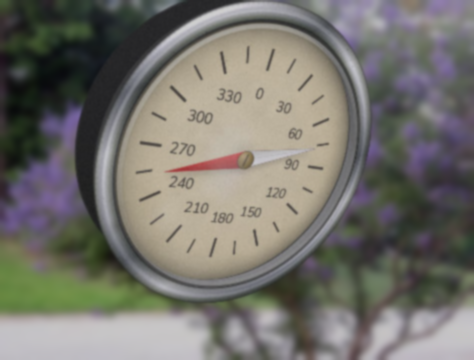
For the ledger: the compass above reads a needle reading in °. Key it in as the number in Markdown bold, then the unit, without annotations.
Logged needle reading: **255** °
